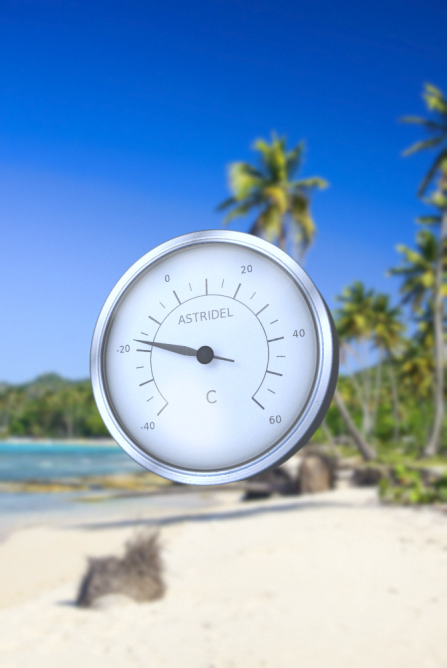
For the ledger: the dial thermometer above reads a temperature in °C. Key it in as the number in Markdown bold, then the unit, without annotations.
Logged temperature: **-17.5** °C
